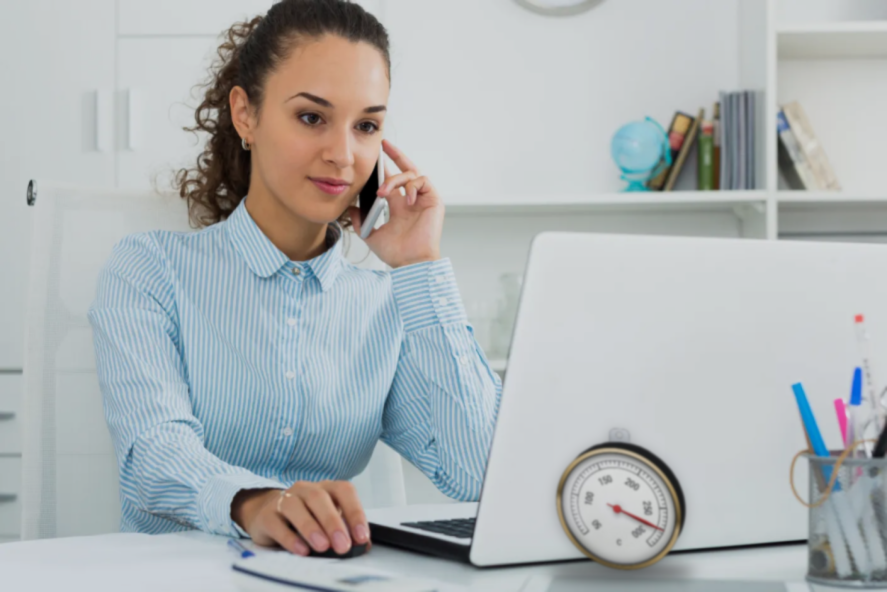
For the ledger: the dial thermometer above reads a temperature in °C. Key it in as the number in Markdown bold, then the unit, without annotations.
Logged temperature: **275** °C
